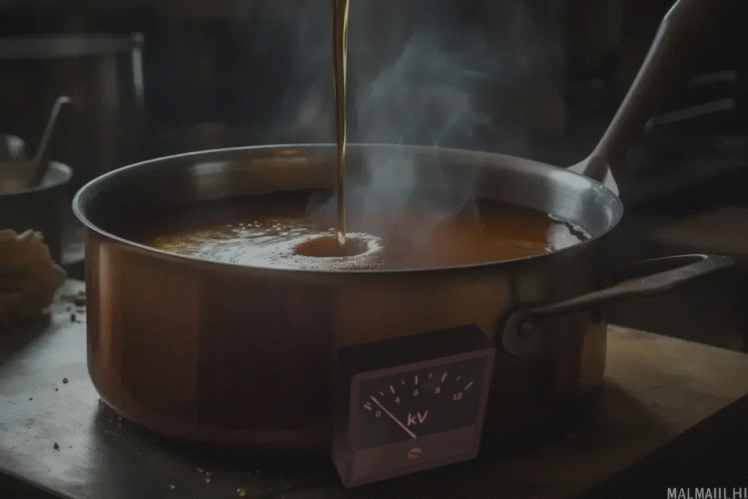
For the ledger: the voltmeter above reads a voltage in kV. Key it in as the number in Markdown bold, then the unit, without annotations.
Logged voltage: **2** kV
